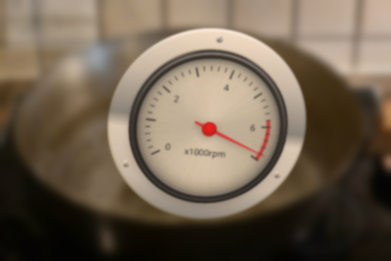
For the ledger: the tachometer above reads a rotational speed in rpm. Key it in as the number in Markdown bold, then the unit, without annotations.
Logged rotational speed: **6800** rpm
